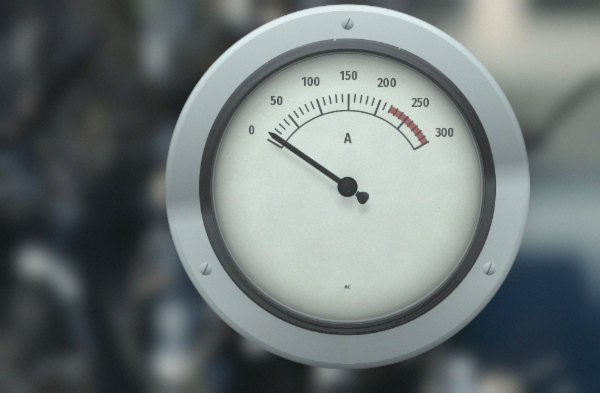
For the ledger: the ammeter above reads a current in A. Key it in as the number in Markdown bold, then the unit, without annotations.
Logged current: **10** A
